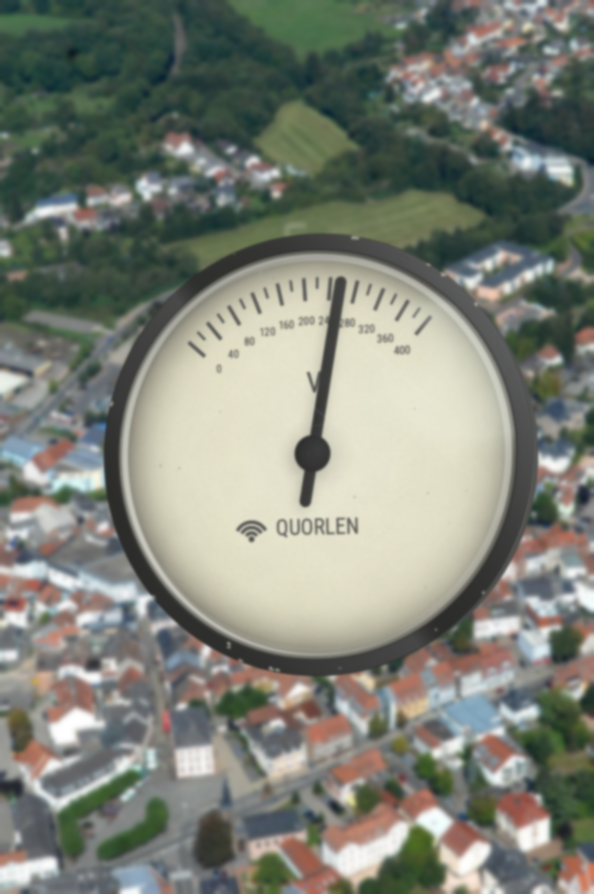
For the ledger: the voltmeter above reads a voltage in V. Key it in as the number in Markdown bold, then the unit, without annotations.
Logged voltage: **260** V
